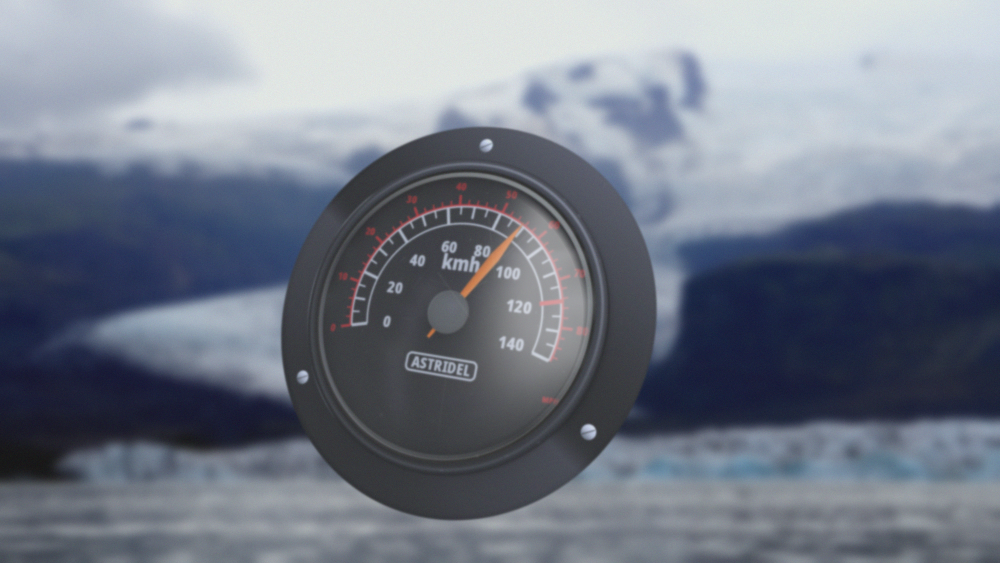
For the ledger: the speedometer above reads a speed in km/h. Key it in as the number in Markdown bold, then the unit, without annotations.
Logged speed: **90** km/h
